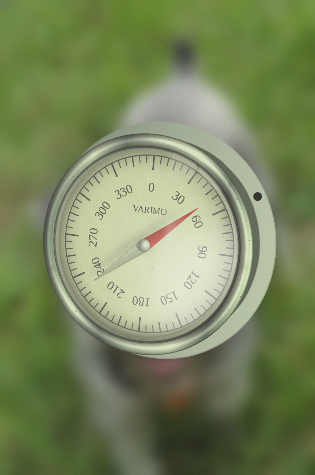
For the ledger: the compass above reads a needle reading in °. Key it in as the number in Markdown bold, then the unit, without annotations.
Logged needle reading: **50** °
